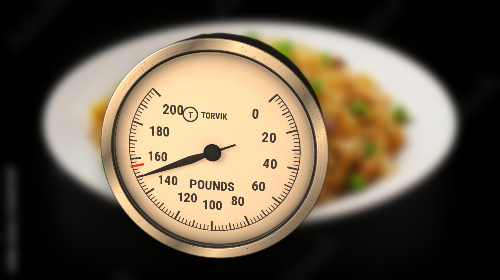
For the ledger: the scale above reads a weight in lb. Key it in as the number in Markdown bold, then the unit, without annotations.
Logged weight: **150** lb
